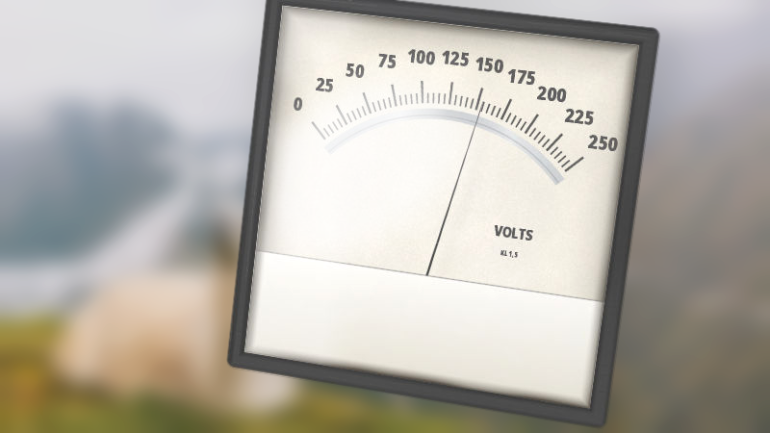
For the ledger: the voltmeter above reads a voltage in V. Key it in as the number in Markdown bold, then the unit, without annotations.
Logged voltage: **155** V
